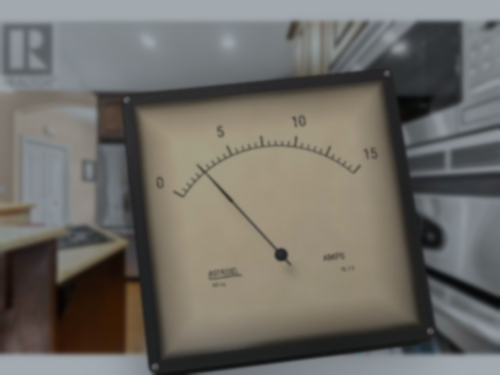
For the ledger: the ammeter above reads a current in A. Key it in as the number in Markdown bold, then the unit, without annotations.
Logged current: **2.5** A
